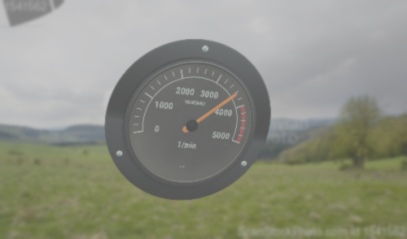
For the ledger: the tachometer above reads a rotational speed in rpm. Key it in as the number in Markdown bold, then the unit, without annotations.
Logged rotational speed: **3600** rpm
